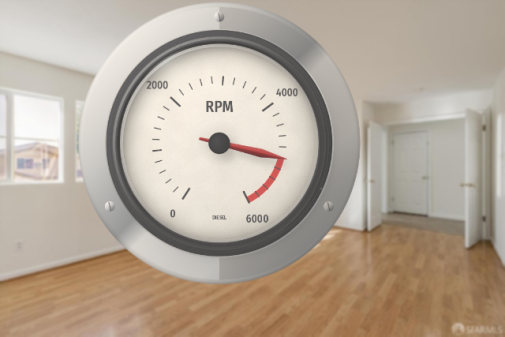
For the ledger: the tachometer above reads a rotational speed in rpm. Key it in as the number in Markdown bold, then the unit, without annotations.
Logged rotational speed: **5000** rpm
